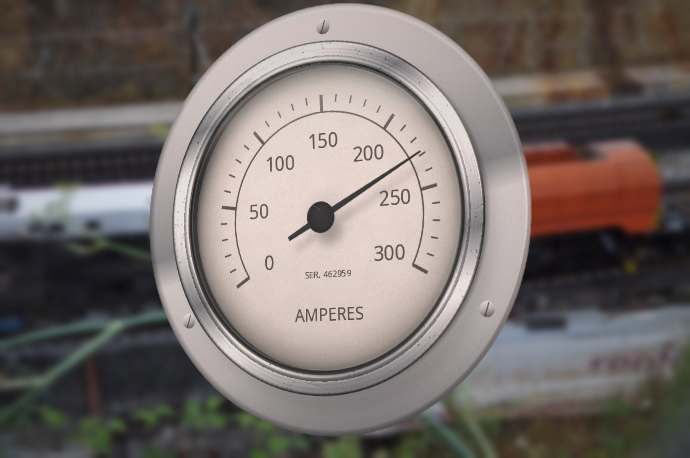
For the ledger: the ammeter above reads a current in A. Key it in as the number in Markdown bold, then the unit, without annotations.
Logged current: **230** A
